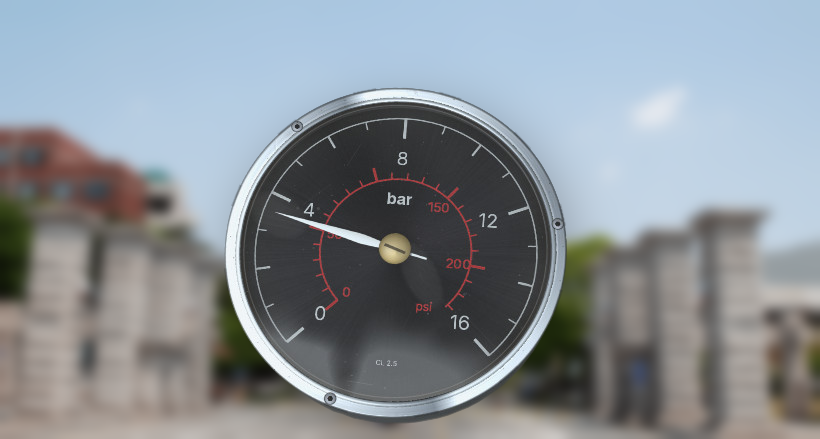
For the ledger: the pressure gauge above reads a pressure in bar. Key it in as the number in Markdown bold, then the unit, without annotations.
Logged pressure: **3.5** bar
